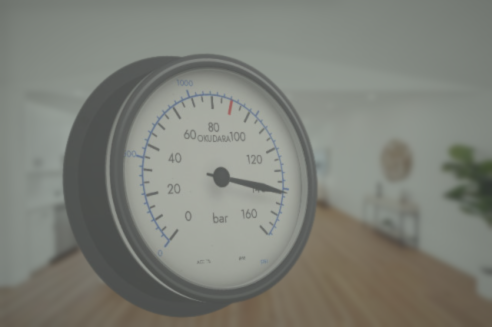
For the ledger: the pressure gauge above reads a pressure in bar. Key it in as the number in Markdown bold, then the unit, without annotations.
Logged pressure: **140** bar
